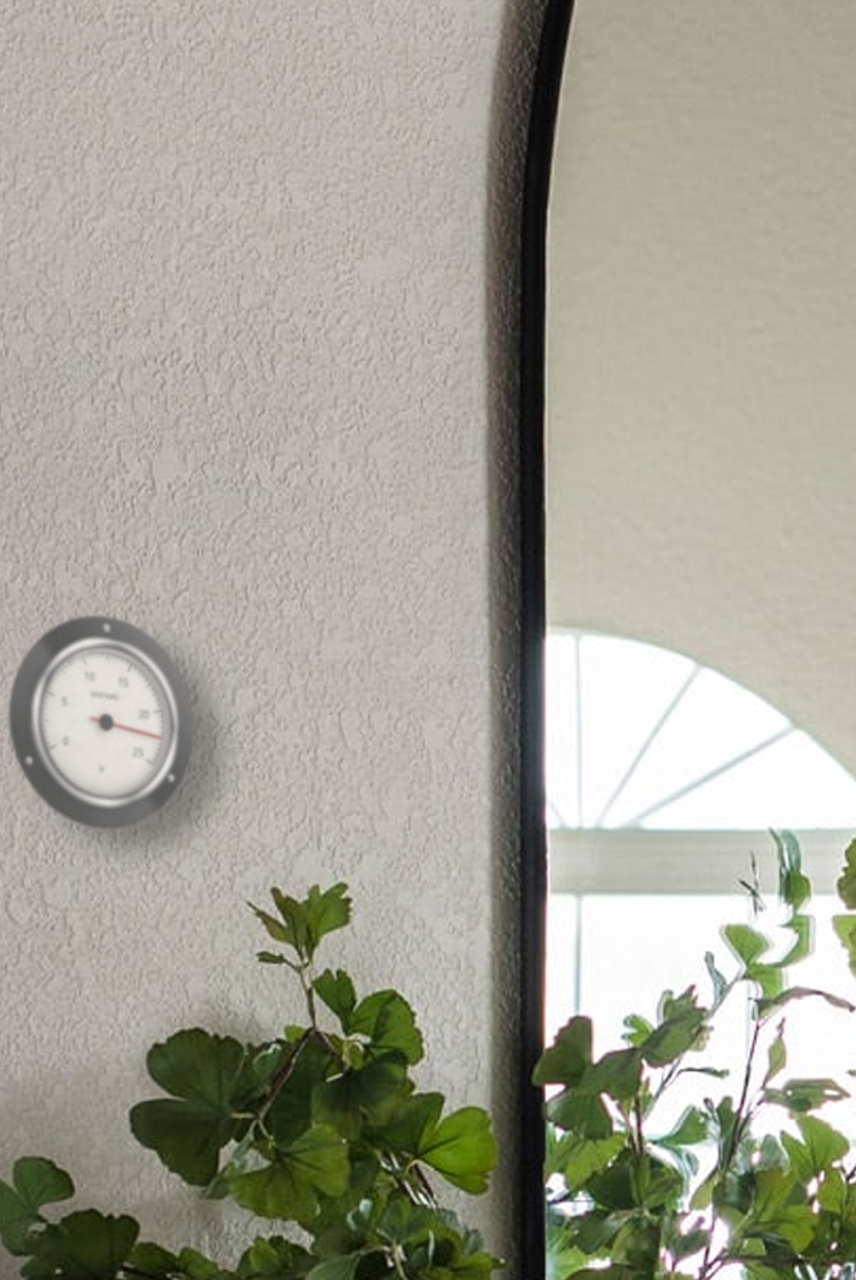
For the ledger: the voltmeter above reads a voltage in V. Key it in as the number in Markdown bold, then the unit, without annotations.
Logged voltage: **22.5** V
